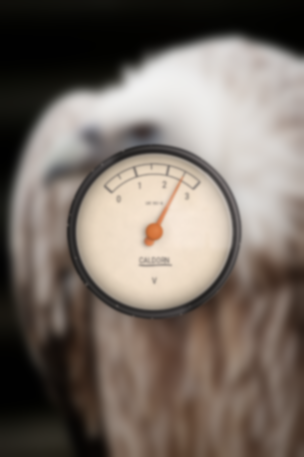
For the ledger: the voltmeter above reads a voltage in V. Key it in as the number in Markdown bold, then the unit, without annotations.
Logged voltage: **2.5** V
